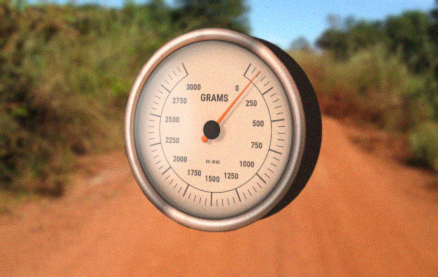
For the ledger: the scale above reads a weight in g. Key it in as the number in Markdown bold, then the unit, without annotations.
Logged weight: **100** g
